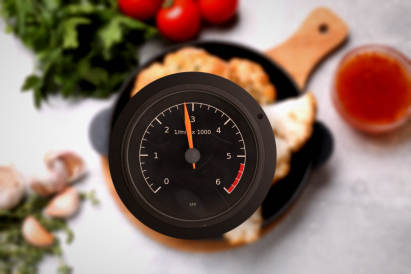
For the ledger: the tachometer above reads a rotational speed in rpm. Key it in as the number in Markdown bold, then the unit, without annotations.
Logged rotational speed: **2800** rpm
